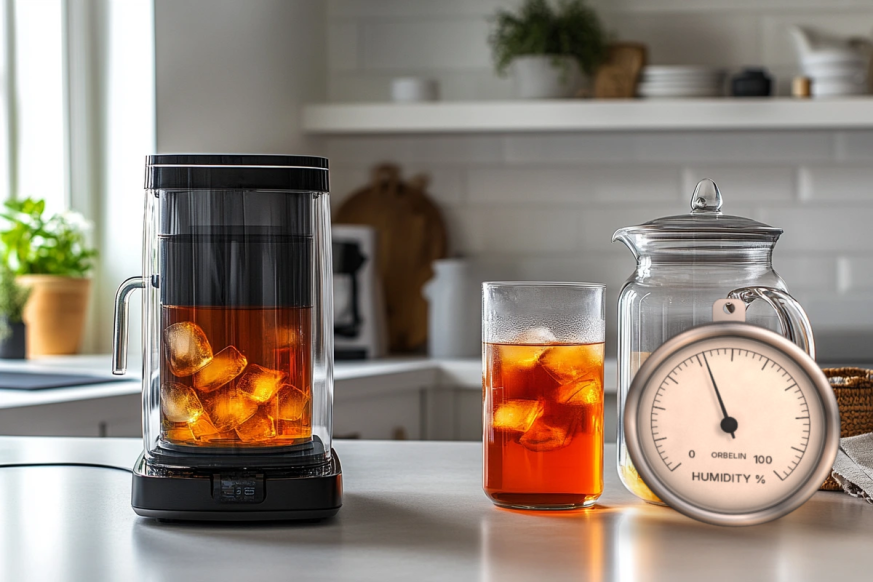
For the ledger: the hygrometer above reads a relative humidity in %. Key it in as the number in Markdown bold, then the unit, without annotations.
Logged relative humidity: **42** %
